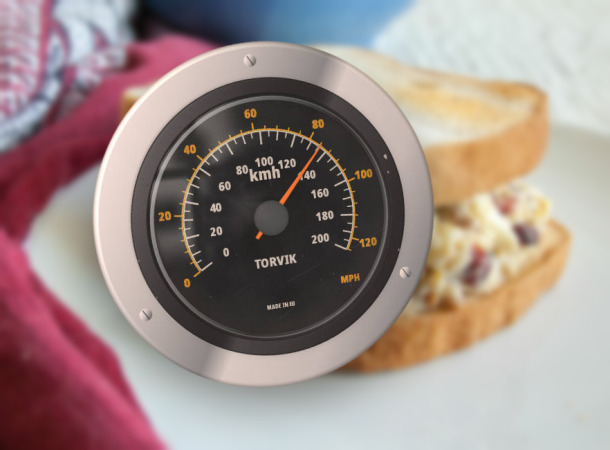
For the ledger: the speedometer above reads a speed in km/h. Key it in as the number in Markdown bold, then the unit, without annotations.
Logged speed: **135** km/h
